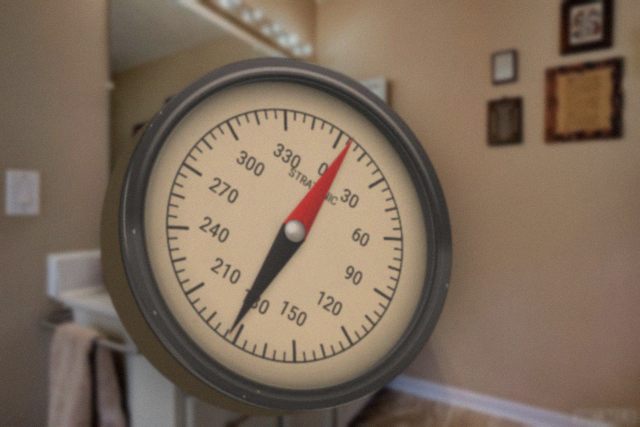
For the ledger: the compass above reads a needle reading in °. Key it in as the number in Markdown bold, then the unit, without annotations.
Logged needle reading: **5** °
